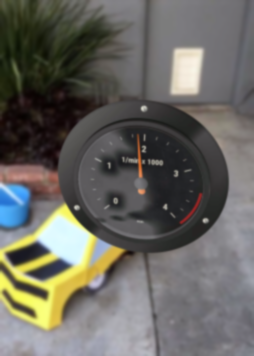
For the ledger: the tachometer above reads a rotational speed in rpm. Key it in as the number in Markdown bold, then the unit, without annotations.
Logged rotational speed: **1900** rpm
